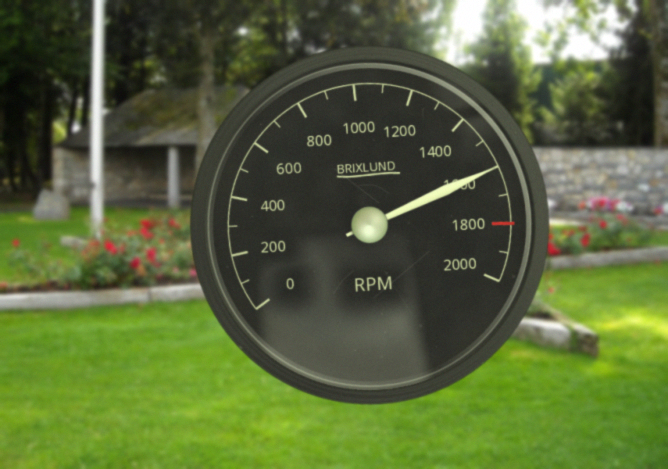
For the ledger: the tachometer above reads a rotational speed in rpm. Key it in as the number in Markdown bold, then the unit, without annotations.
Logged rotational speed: **1600** rpm
